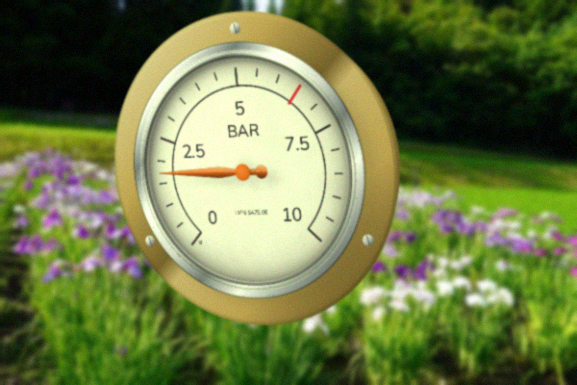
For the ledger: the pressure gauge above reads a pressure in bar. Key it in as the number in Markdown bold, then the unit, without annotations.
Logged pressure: **1.75** bar
